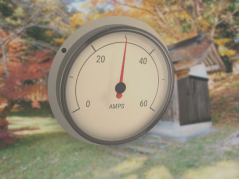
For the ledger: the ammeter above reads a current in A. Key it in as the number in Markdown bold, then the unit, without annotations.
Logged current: **30** A
